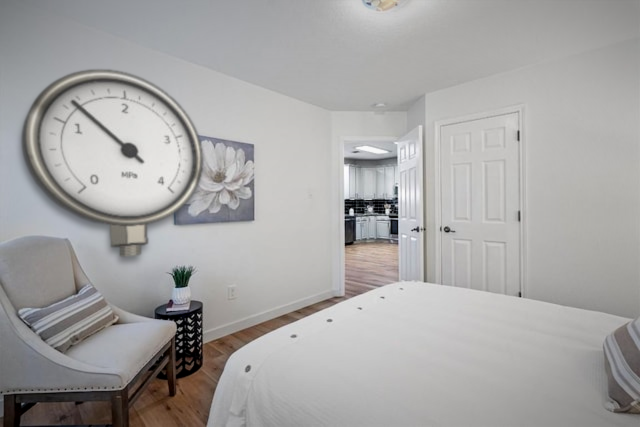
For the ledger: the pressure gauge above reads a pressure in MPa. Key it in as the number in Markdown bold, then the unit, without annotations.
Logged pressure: **1.3** MPa
